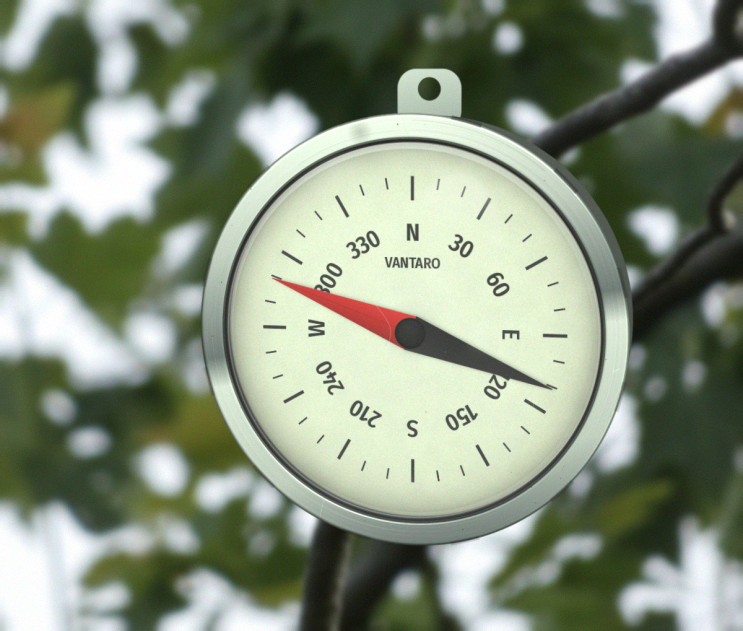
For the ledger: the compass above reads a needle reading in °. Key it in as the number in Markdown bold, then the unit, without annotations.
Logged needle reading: **290** °
